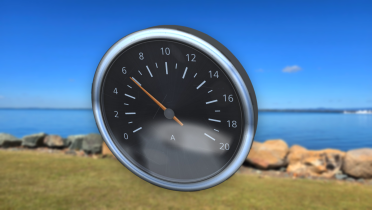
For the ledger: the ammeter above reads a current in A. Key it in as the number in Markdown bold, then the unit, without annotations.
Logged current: **6** A
